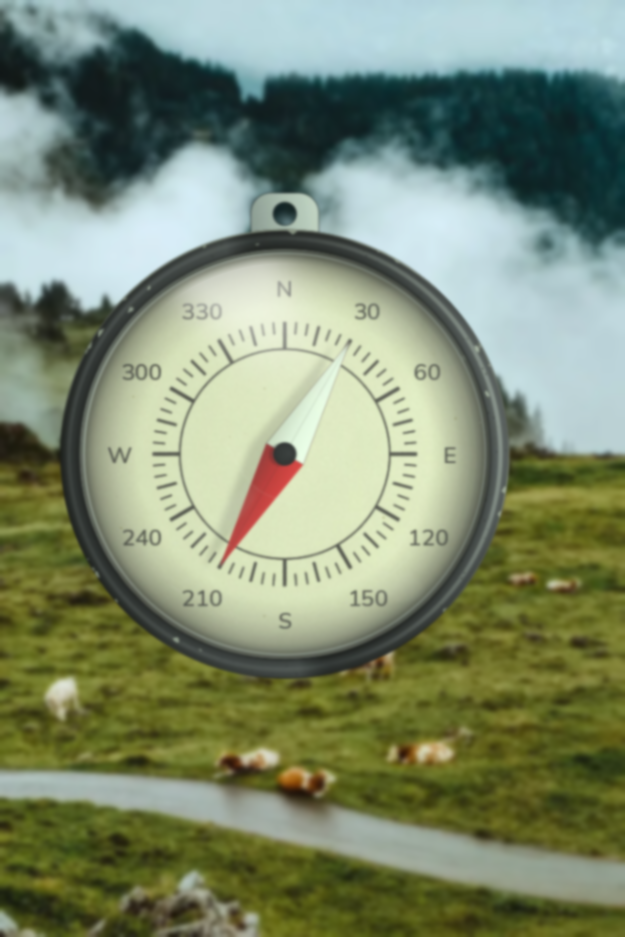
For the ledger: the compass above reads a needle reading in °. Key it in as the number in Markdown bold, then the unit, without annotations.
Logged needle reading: **210** °
